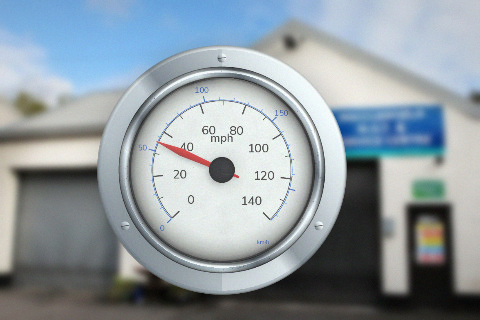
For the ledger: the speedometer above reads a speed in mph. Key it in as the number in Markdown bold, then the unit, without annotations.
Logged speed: **35** mph
